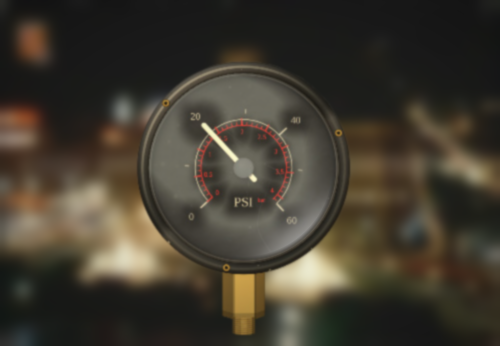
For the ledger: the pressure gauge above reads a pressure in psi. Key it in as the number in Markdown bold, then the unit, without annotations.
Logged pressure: **20** psi
